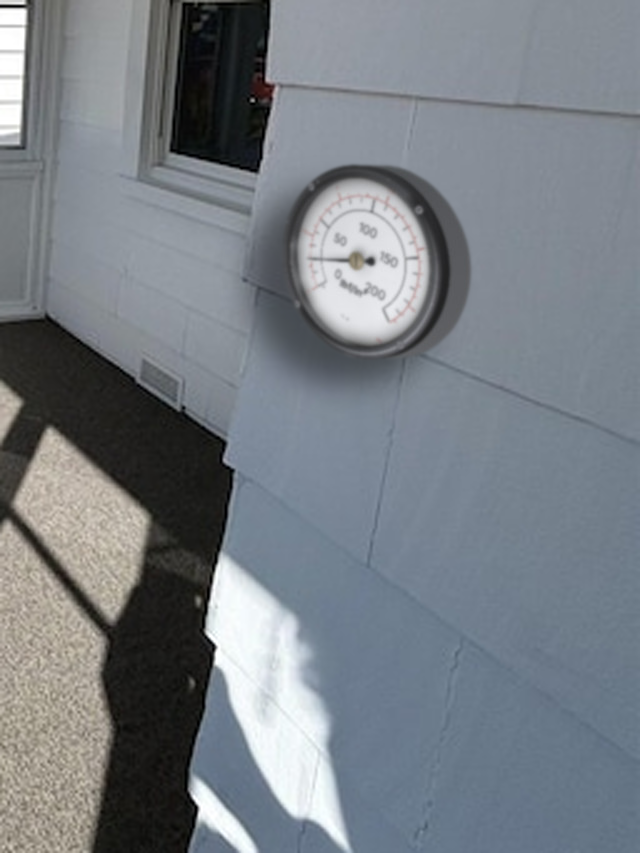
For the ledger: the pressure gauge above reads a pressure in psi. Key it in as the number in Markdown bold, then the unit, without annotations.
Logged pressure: **20** psi
